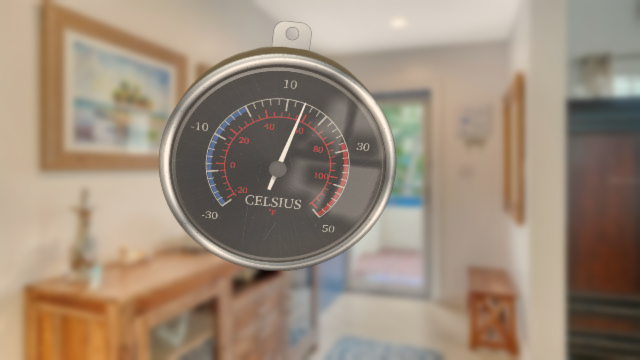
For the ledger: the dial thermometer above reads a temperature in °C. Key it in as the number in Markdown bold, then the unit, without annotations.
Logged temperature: **14** °C
